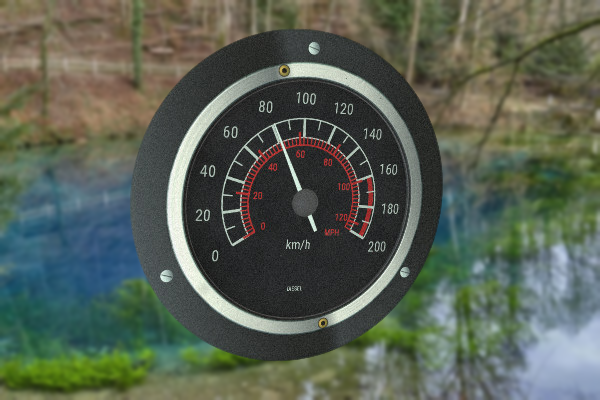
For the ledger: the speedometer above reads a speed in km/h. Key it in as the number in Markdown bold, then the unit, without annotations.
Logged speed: **80** km/h
